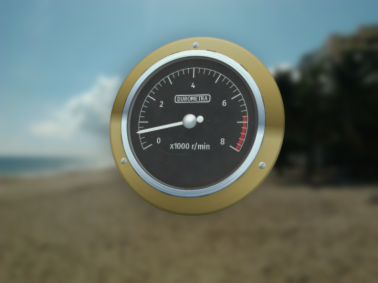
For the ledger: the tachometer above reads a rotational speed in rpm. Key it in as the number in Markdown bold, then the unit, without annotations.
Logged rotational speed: **600** rpm
